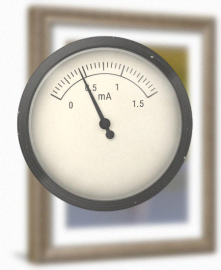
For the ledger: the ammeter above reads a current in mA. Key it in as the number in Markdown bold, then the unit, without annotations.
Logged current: **0.45** mA
